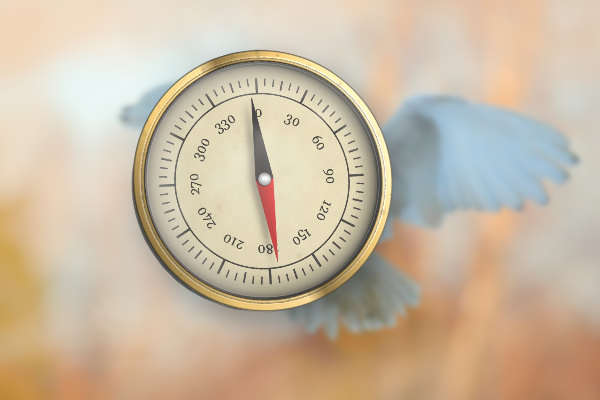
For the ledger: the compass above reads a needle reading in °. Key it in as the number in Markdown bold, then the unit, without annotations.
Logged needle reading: **175** °
